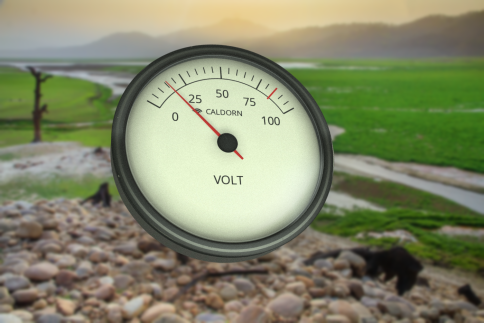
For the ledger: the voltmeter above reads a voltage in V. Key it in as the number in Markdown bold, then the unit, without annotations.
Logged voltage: **15** V
